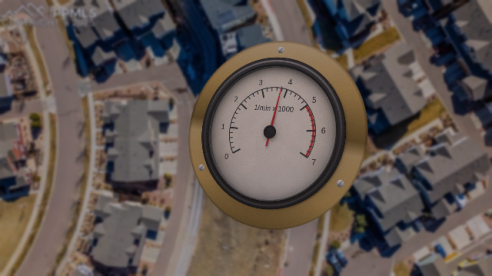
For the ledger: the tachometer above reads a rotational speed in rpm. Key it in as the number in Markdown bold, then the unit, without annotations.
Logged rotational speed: **3800** rpm
